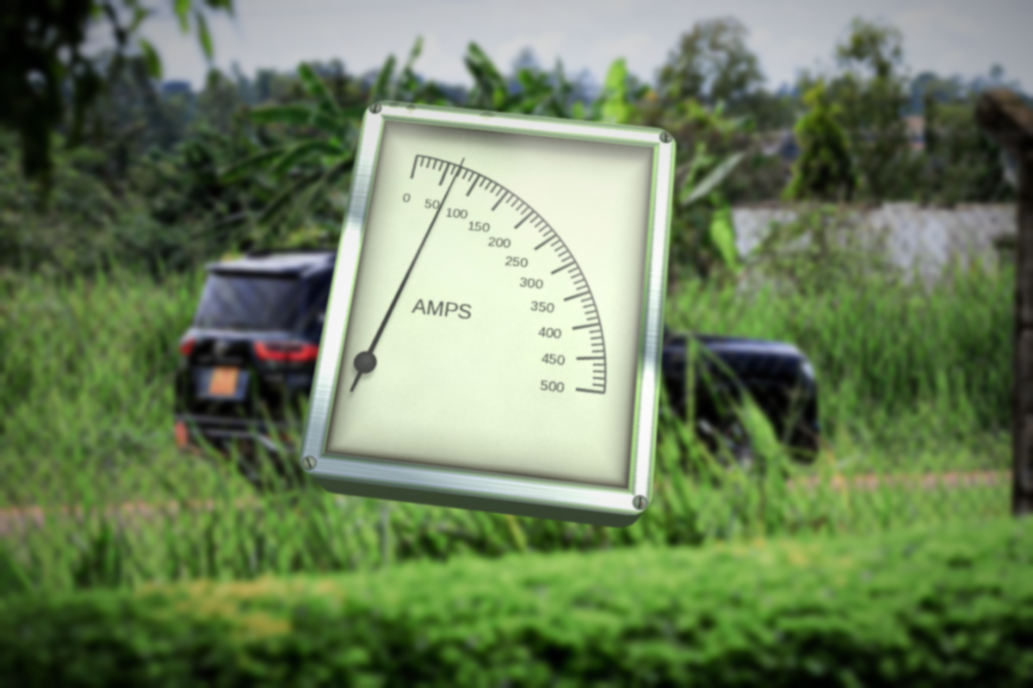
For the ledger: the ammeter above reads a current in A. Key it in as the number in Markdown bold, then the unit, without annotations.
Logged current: **70** A
